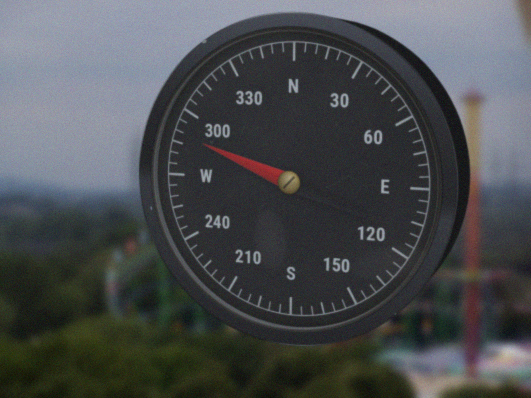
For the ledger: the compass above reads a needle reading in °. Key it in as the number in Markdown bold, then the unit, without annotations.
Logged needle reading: **290** °
